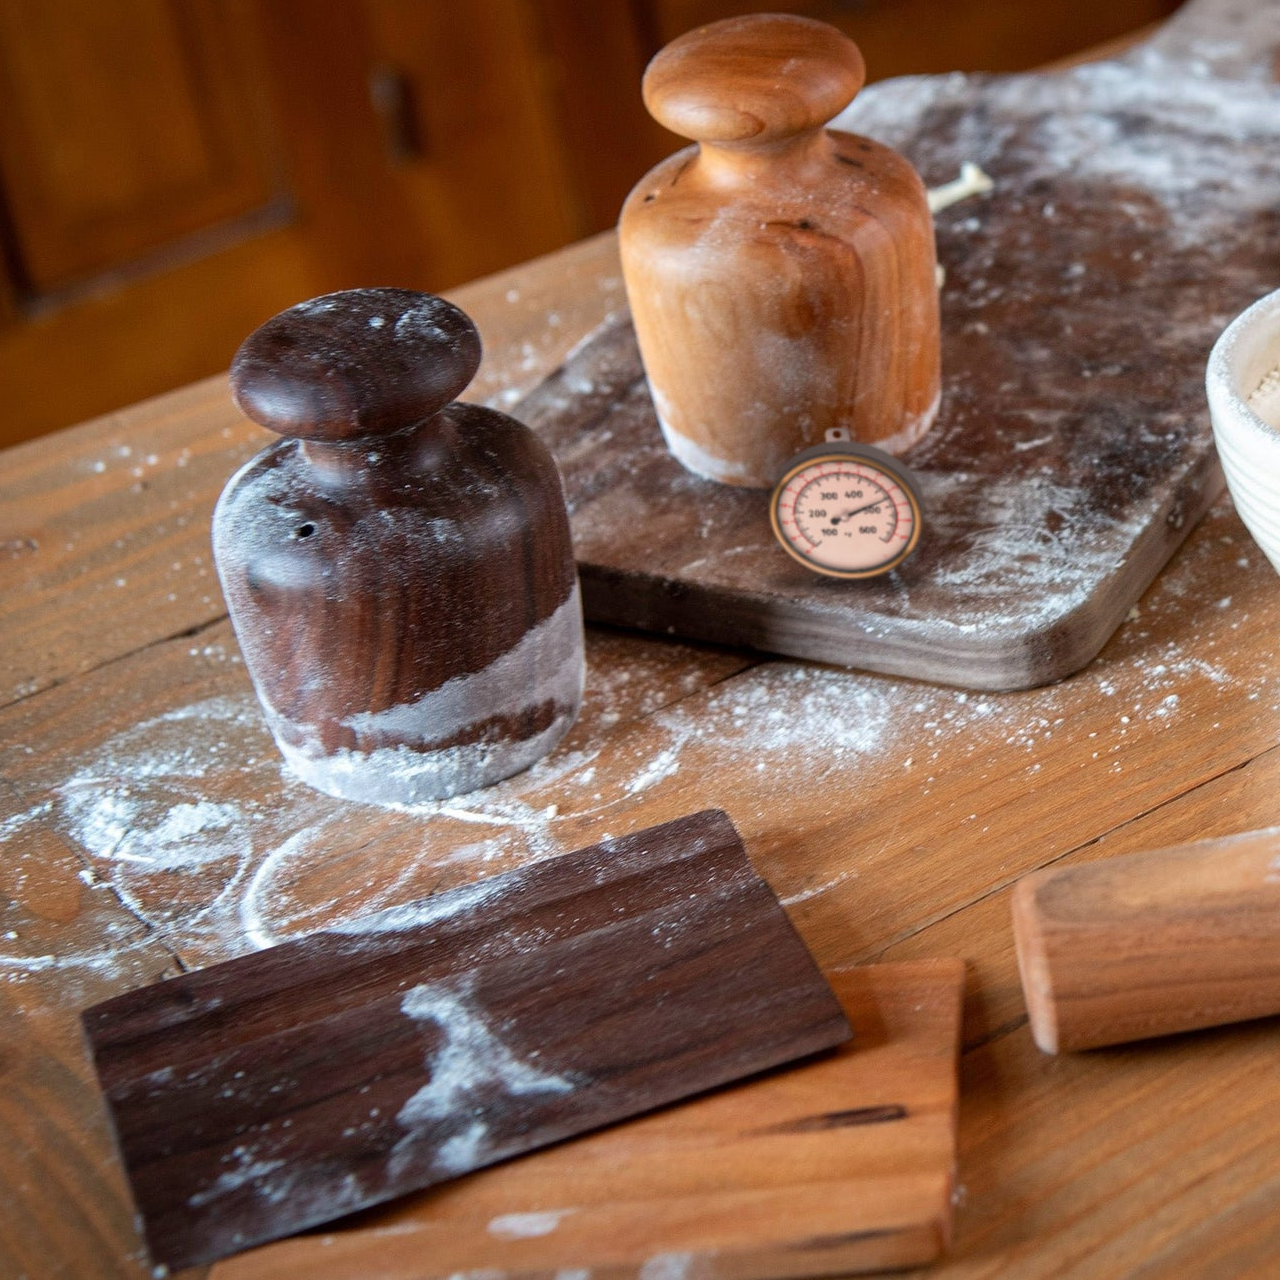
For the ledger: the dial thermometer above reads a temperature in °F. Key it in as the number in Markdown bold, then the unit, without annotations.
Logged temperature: **475** °F
